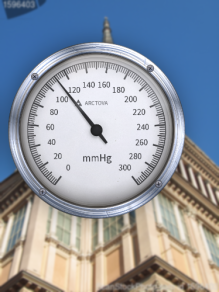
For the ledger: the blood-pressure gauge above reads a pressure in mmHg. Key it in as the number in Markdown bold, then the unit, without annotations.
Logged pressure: **110** mmHg
